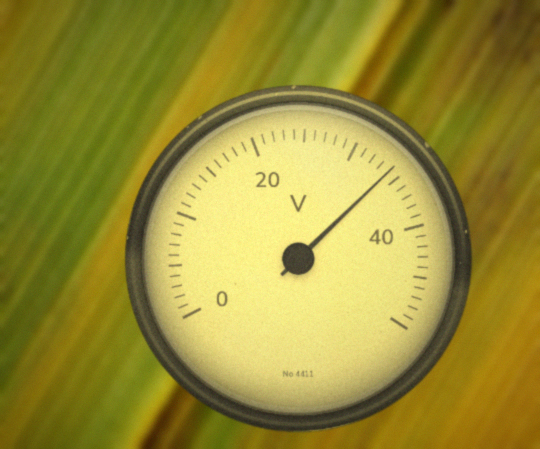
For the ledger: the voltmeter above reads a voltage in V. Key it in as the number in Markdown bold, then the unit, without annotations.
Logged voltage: **34** V
